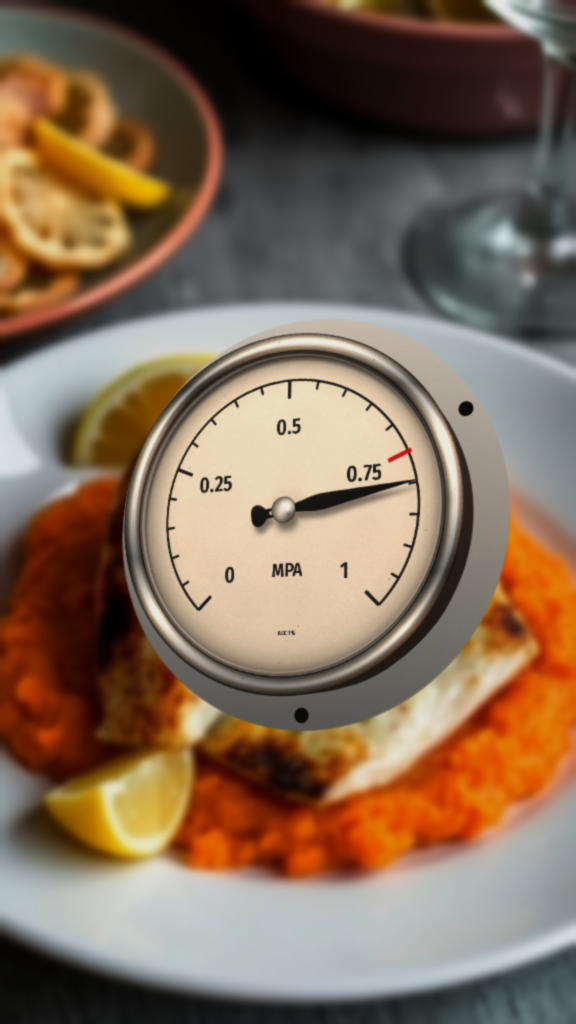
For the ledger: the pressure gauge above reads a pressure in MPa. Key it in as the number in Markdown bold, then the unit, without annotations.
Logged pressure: **0.8** MPa
